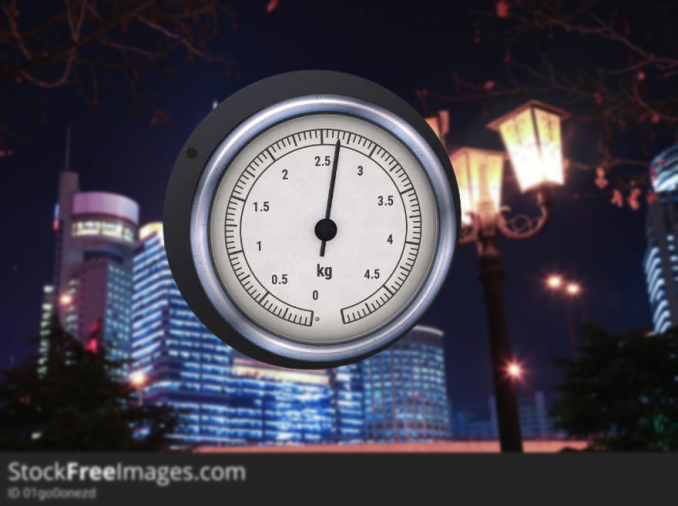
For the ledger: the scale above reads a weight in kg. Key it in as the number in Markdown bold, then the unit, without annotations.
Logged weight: **2.65** kg
